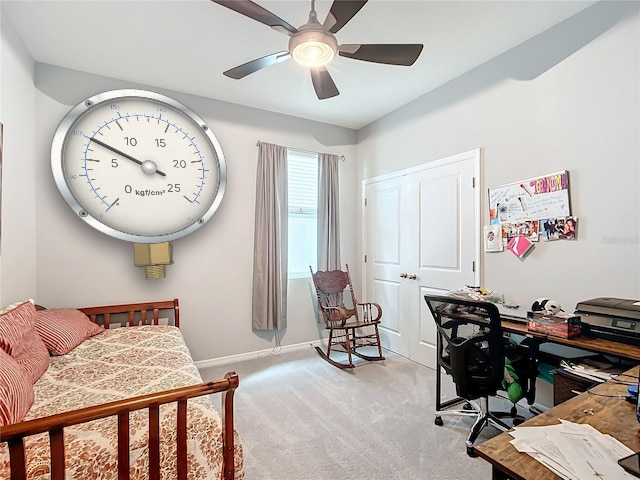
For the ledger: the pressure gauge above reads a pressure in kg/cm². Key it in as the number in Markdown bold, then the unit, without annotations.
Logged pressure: **7** kg/cm²
